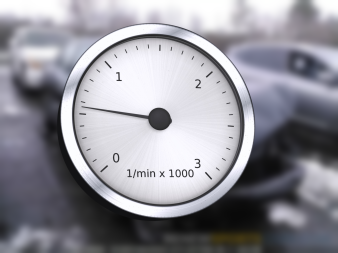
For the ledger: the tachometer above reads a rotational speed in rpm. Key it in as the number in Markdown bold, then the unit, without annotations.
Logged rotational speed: **550** rpm
